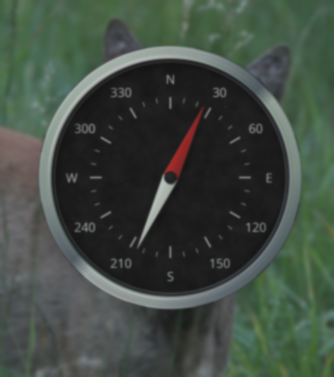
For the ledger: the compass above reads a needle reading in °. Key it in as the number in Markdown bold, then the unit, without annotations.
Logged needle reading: **25** °
